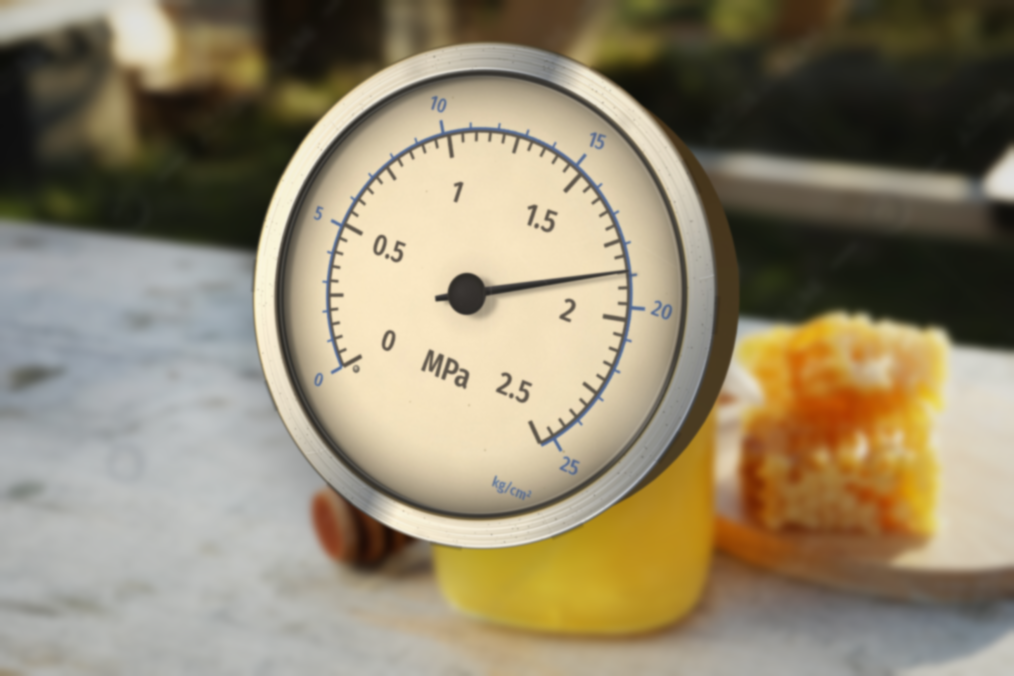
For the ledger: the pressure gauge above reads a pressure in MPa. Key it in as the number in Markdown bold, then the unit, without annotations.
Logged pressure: **1.85** MPa
